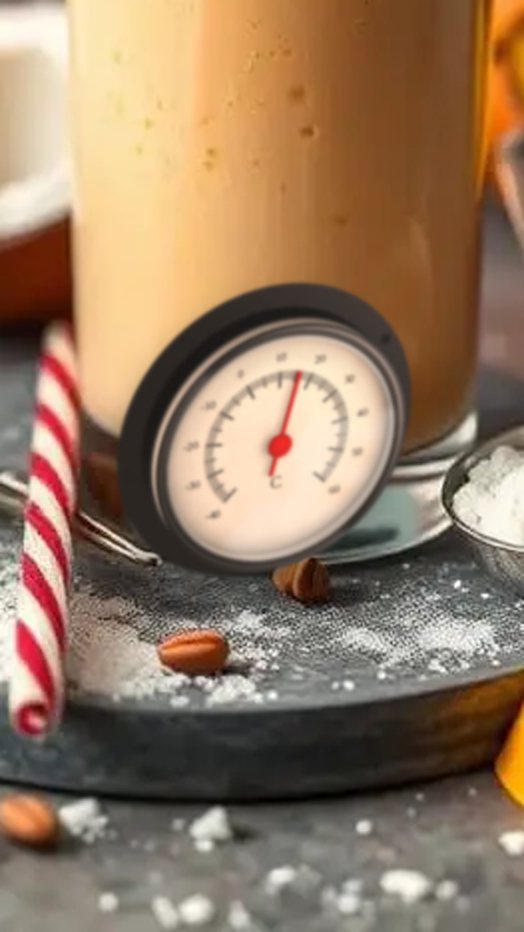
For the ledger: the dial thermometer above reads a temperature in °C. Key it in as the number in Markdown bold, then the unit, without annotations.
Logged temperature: **15** °C
